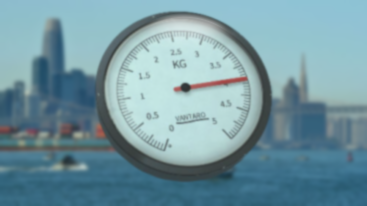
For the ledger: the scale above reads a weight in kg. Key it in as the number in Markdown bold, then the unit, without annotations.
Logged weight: **4** kg
